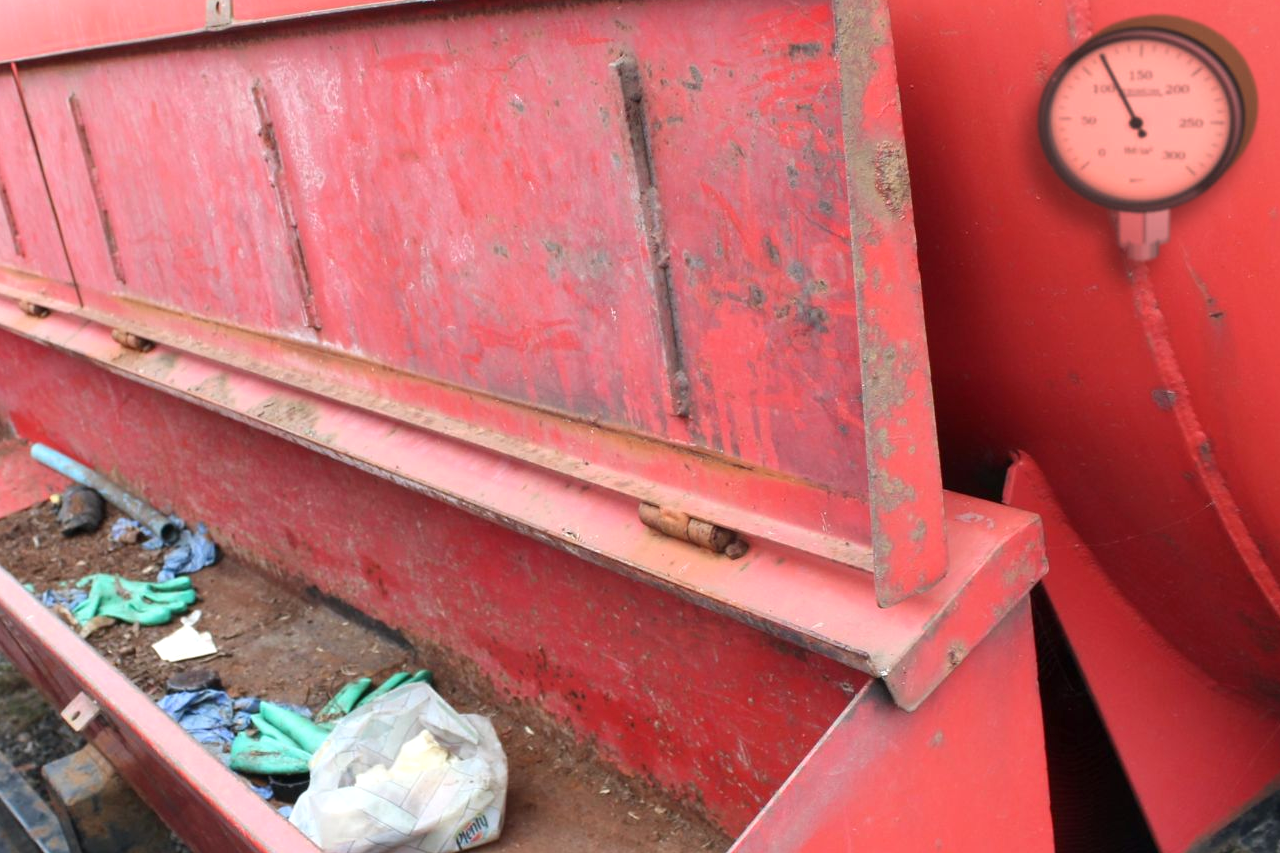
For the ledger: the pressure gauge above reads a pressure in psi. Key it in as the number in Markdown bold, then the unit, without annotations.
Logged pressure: **120** psi
